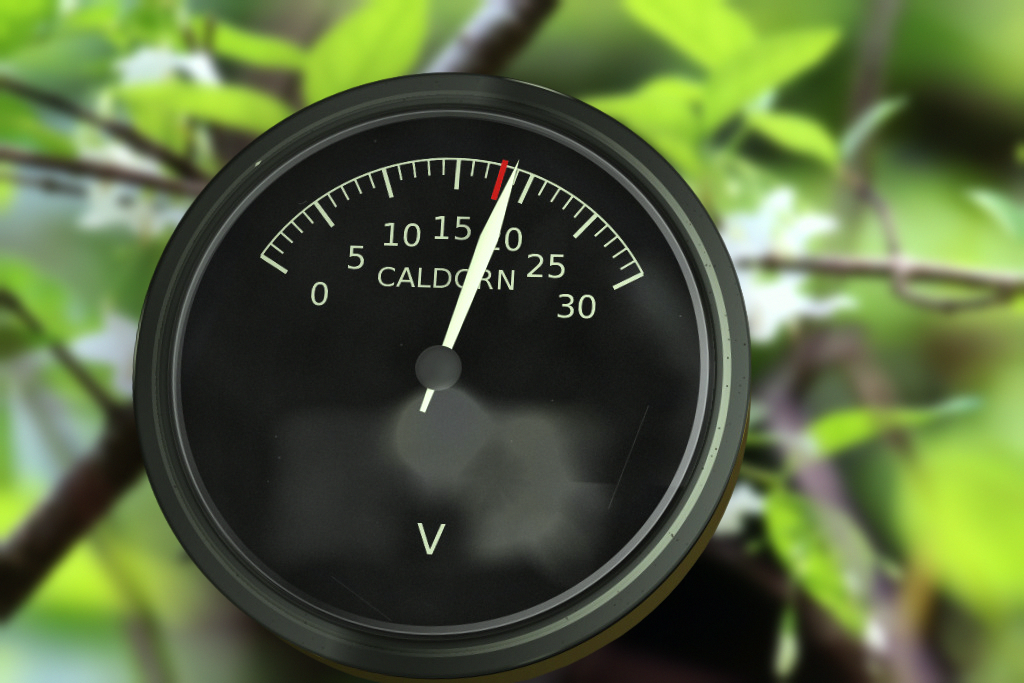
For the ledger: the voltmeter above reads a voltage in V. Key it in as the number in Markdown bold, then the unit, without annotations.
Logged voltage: **19** V
